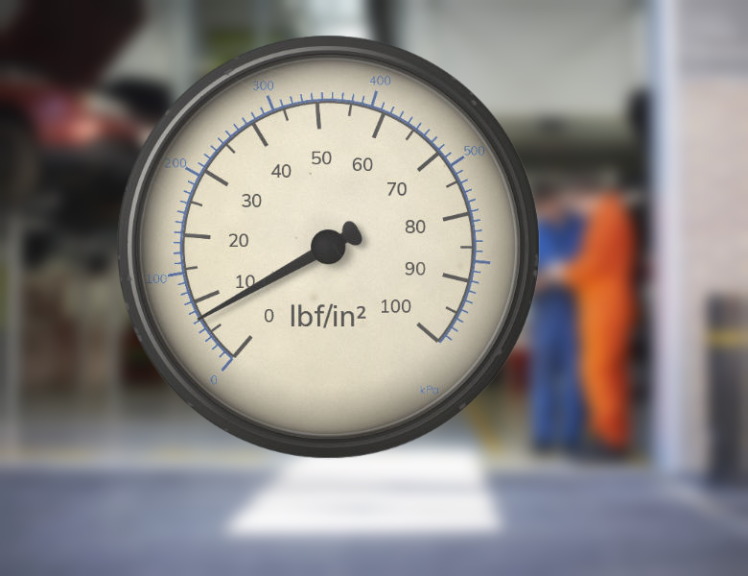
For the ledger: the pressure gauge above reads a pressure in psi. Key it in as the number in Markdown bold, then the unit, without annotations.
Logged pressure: **7.5** psi
